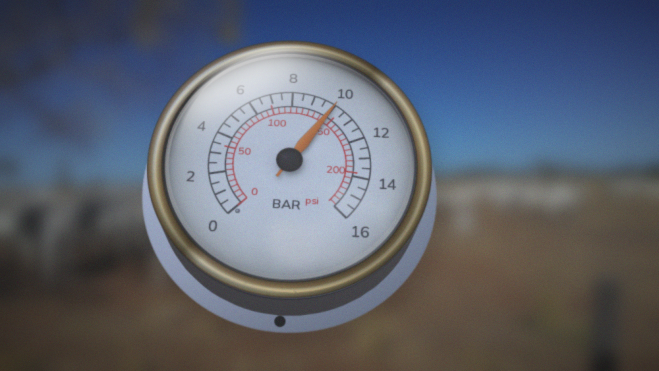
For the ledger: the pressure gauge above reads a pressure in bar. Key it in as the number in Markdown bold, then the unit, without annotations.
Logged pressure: **10** bar
